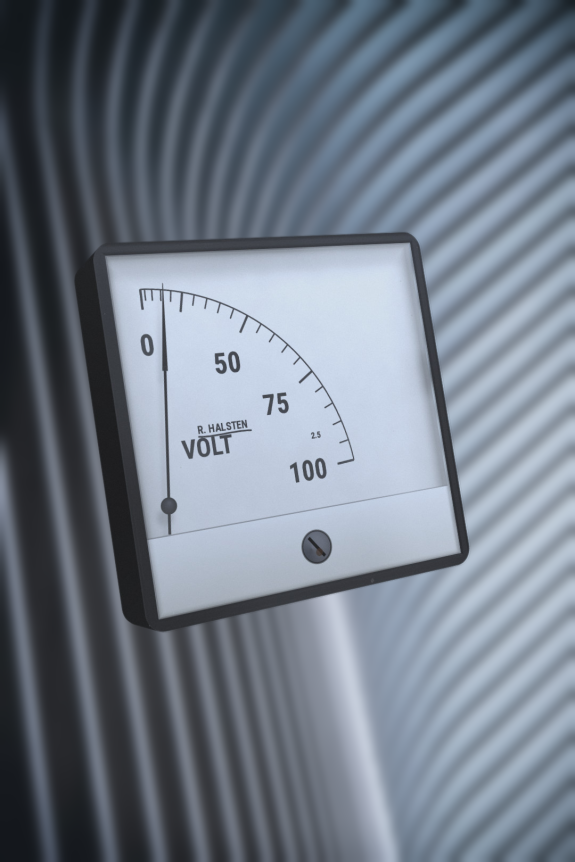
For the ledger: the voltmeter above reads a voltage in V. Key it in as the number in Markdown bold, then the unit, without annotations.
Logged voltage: **15** V
